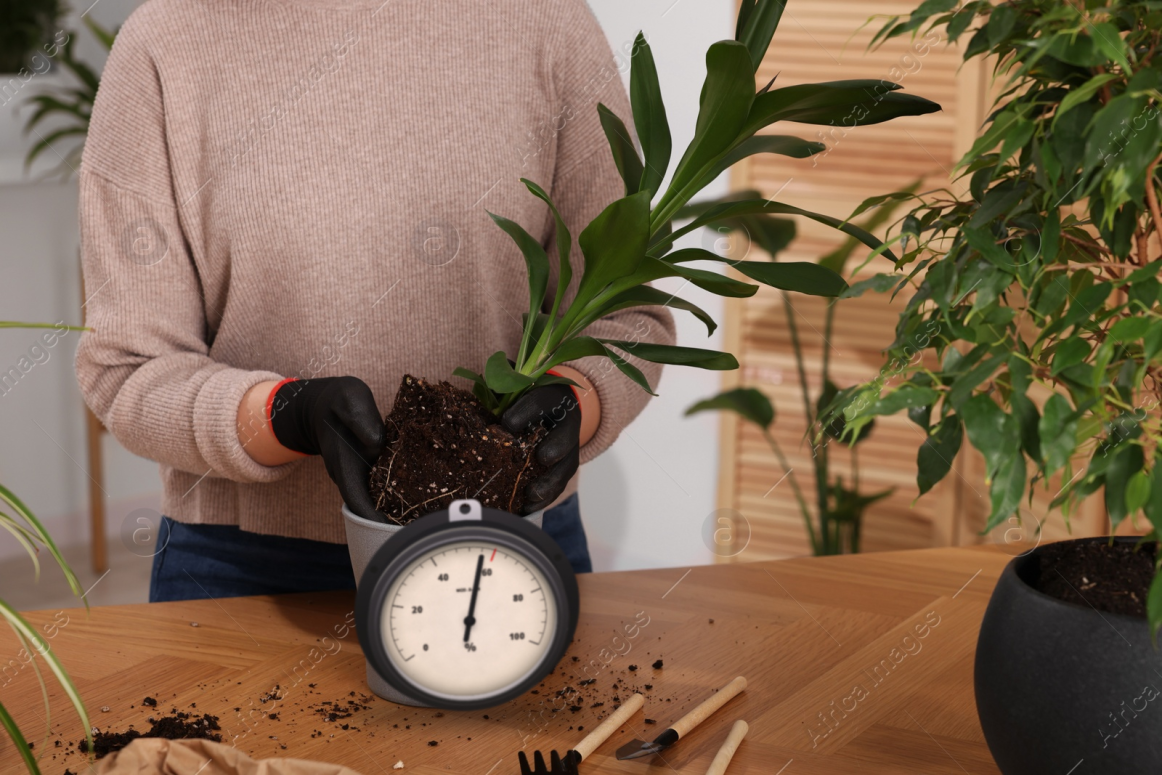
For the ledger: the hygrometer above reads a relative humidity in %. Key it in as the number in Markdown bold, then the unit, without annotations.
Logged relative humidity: **56** %
